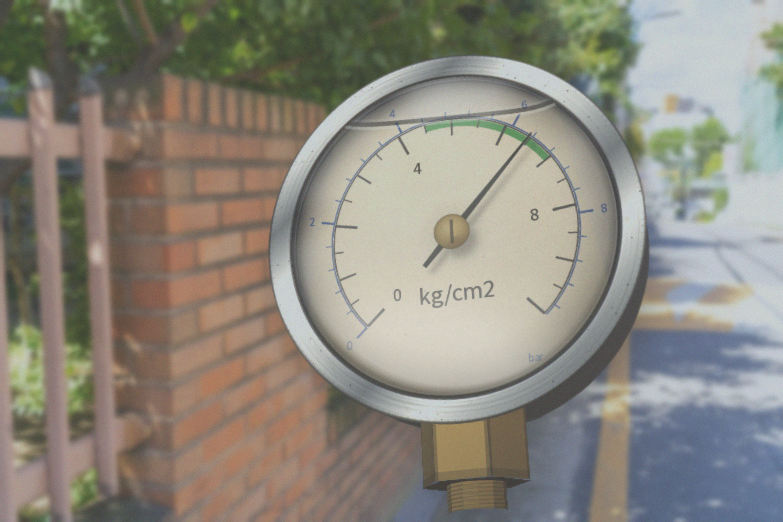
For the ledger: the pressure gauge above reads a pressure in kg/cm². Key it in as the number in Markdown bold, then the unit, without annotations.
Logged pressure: **6.5** kg/cm²
